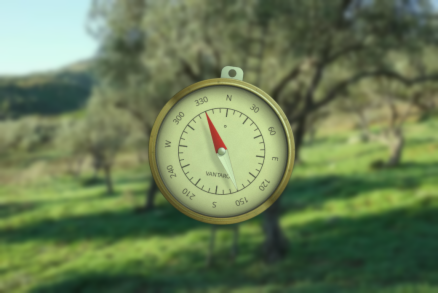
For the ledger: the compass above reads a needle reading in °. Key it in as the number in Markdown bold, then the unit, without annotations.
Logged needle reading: **330** °
